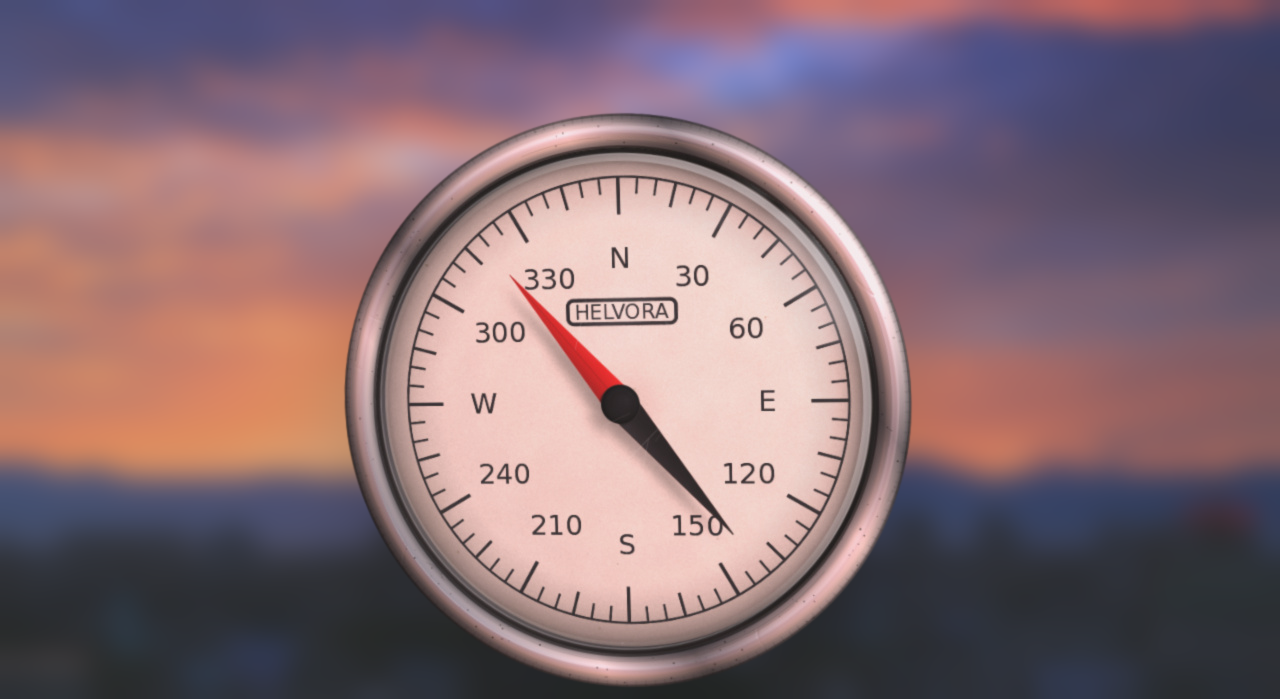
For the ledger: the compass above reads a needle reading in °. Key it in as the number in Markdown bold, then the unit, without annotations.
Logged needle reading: **320** °
